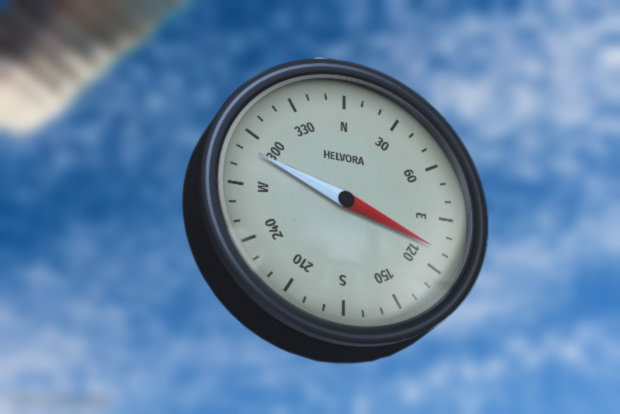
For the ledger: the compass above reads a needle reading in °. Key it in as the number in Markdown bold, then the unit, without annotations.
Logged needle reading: **110** °
